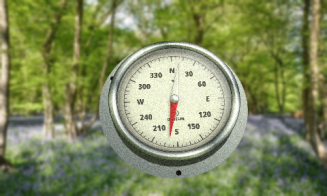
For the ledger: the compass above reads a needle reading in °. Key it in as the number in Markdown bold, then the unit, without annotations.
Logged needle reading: **190** °
